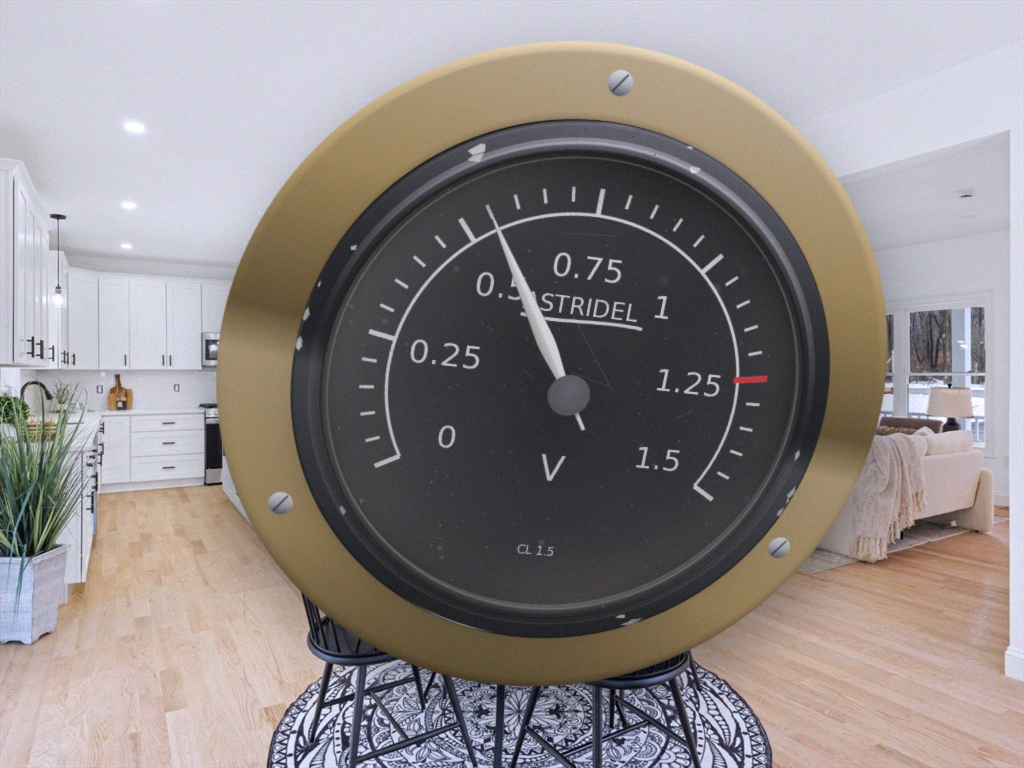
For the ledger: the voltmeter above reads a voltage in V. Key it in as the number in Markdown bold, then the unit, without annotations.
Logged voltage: **0.55** V
